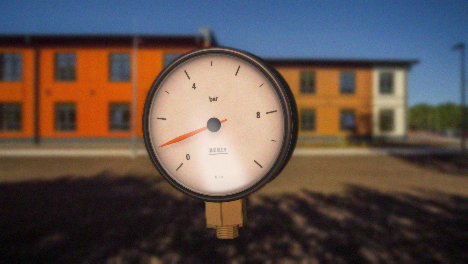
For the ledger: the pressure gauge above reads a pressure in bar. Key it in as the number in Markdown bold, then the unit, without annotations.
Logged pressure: **1** bar
